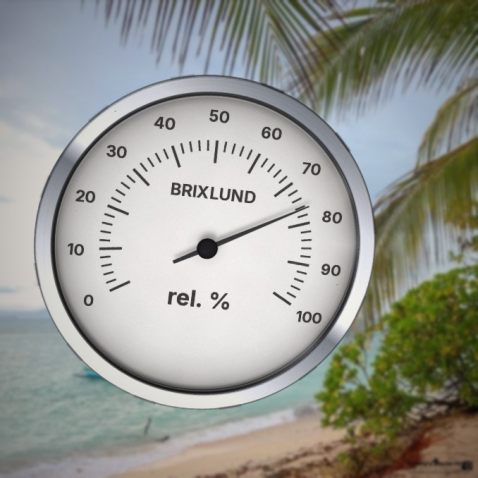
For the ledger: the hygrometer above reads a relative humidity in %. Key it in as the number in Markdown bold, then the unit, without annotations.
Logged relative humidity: **76** %
